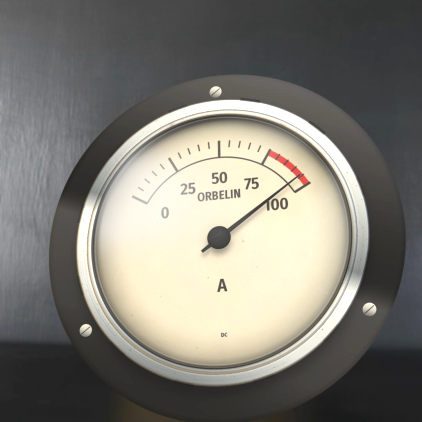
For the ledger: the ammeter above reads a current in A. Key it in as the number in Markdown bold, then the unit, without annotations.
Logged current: **95** A
